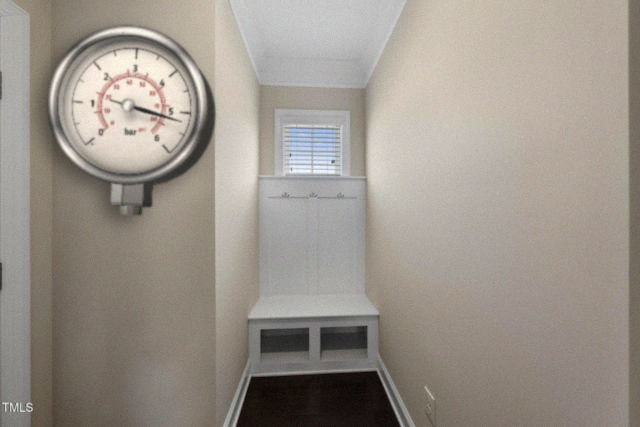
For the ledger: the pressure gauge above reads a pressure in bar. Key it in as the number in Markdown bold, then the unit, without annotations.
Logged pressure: **5.25** bar
